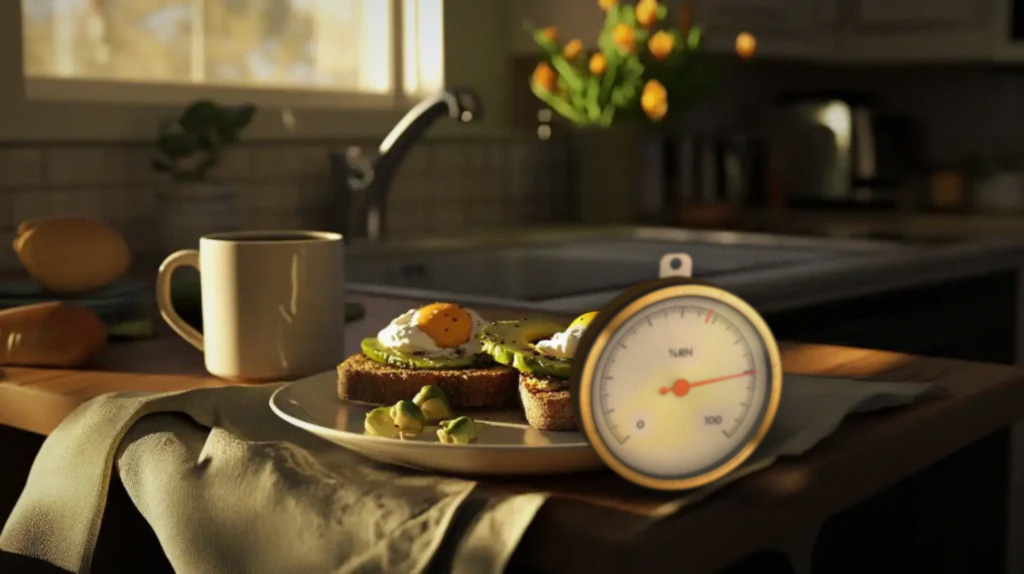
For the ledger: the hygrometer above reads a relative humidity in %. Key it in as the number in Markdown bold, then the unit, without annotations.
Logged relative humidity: **80** %
